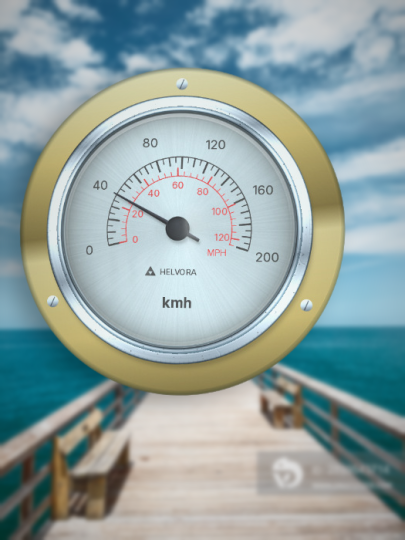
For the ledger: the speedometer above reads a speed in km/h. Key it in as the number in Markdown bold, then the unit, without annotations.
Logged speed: **40** km/h
